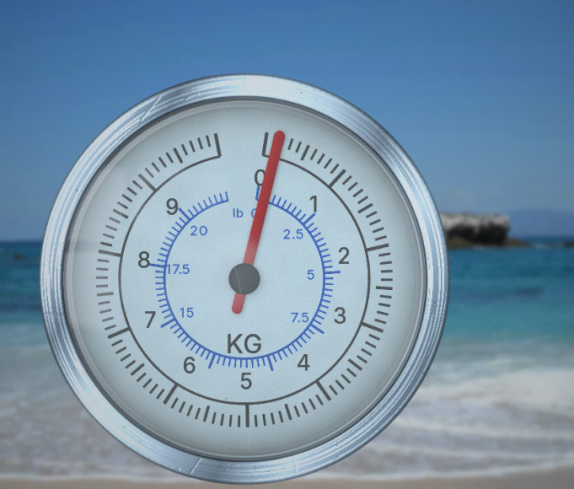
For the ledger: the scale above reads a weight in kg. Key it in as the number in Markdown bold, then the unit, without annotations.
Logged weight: **0.15** kg
